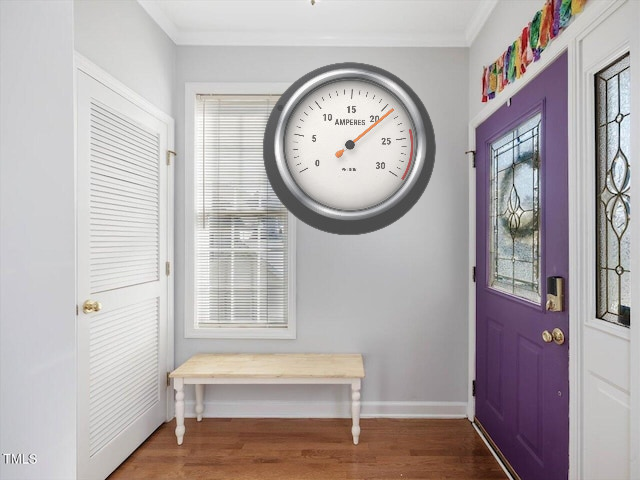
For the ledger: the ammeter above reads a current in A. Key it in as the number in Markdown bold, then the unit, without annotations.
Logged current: **21** A
